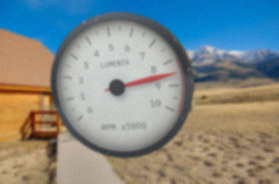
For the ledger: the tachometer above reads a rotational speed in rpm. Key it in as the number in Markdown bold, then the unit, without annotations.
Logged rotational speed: **8500** rpm
